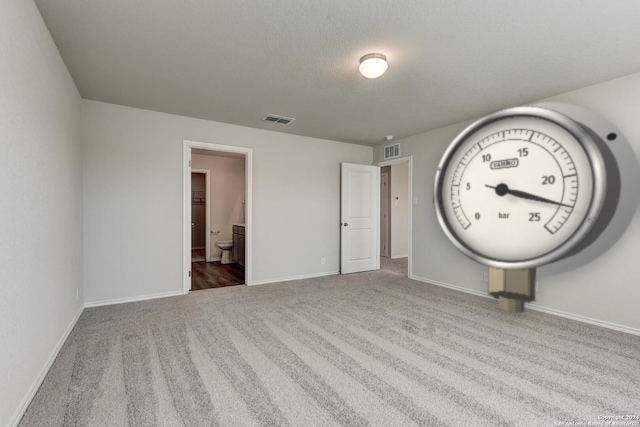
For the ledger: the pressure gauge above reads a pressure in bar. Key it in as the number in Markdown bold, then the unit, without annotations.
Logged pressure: **22.5** bar
